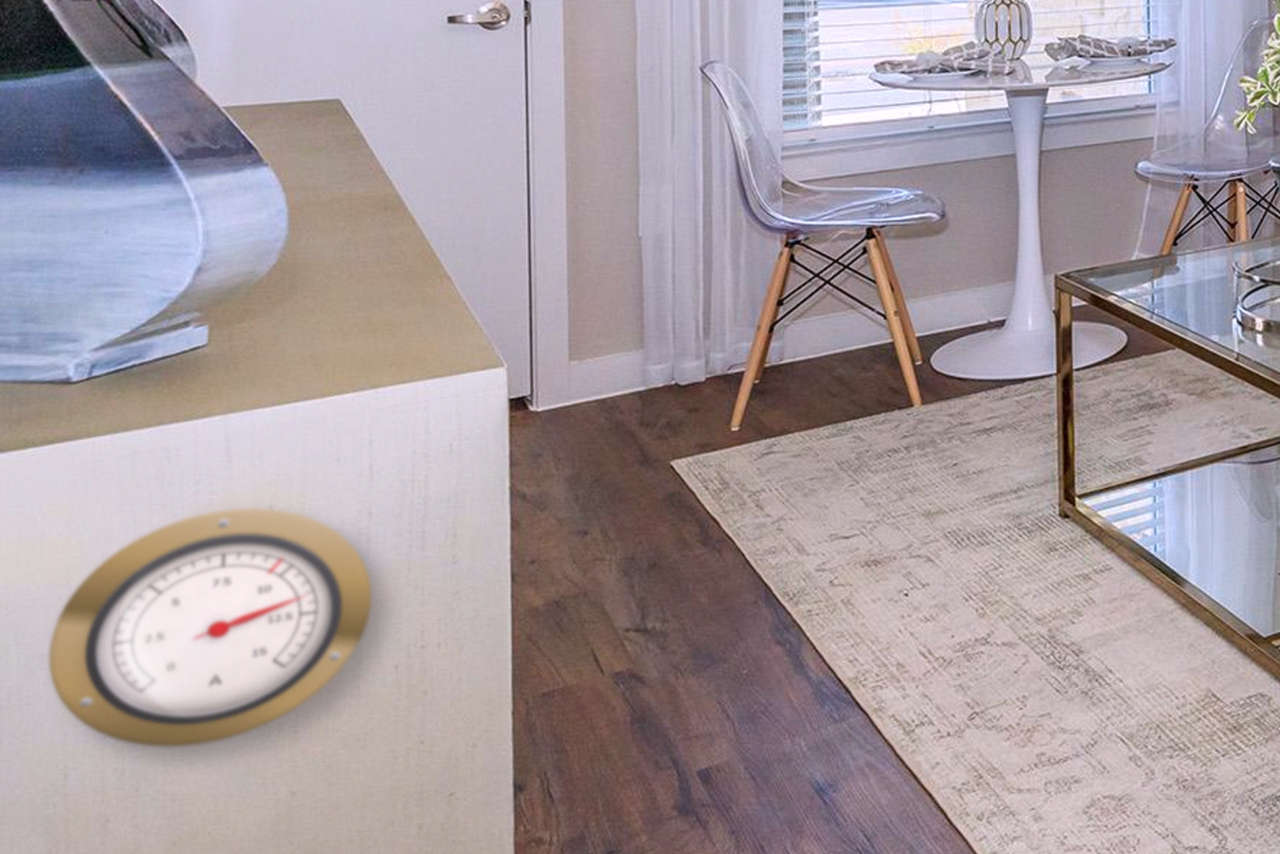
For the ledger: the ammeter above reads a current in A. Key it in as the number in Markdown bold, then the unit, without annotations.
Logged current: **11.5** A
